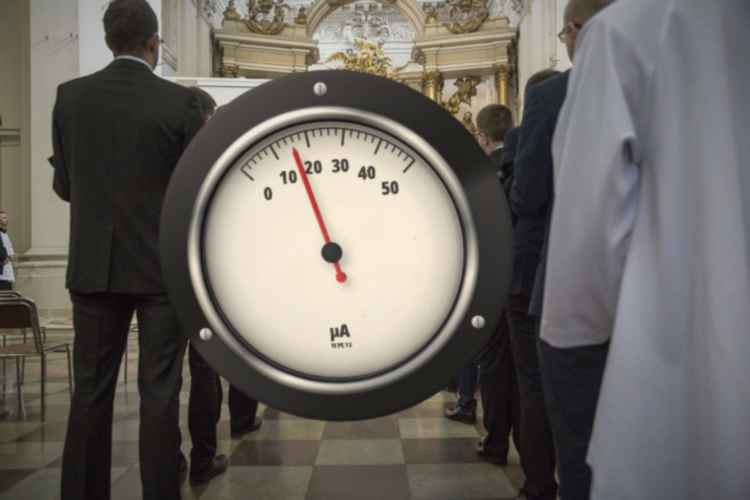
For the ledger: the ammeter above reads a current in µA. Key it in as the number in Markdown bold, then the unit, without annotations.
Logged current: **16** µA
